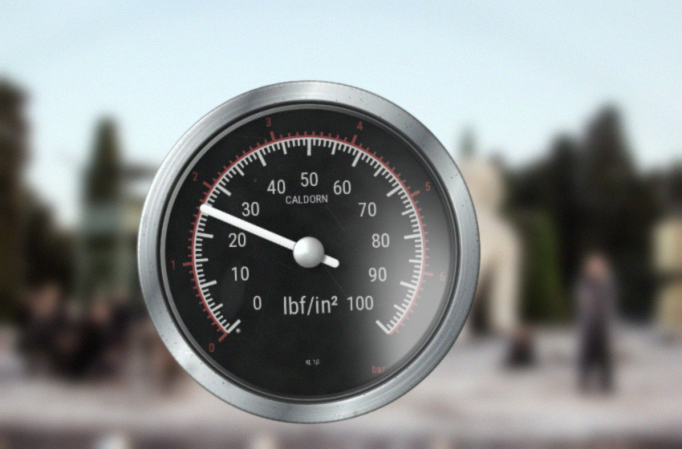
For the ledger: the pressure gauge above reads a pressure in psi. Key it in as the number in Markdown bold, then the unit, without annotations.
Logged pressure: **25** psi
